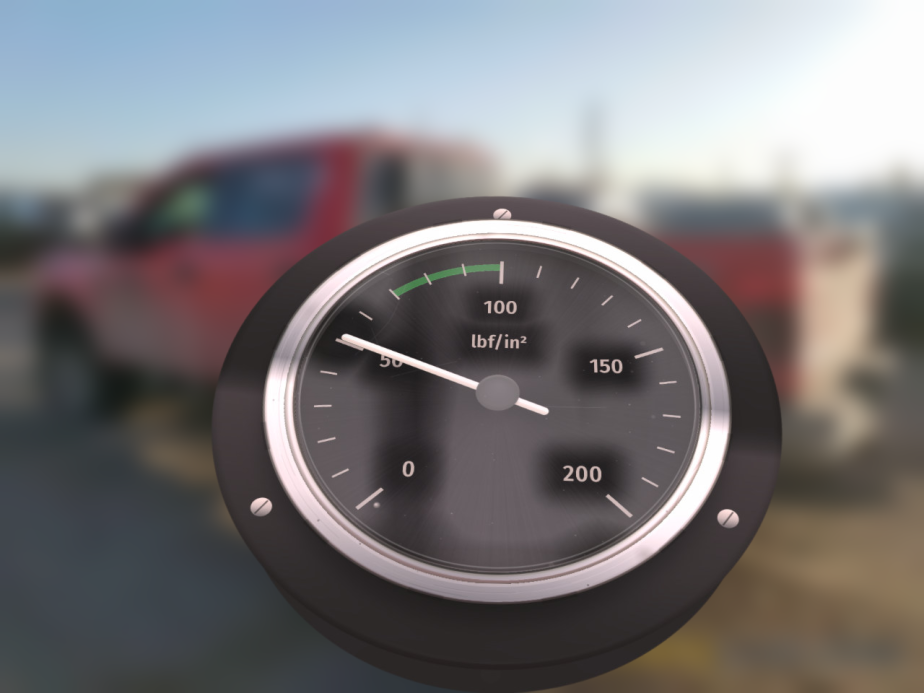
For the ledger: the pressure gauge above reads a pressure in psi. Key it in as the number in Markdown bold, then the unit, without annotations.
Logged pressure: **50** psi
